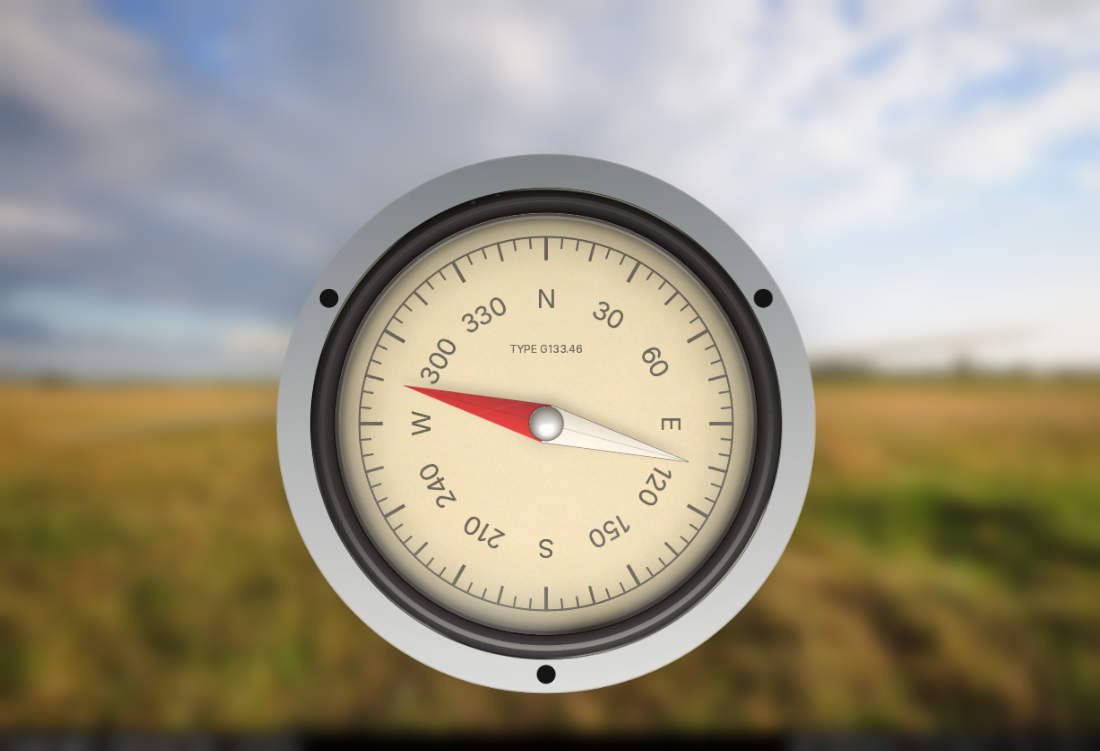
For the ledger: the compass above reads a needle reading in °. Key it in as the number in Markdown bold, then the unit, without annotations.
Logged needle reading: **285** °
